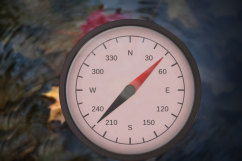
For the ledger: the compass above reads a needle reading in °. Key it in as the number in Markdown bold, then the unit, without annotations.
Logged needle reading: **45** °
